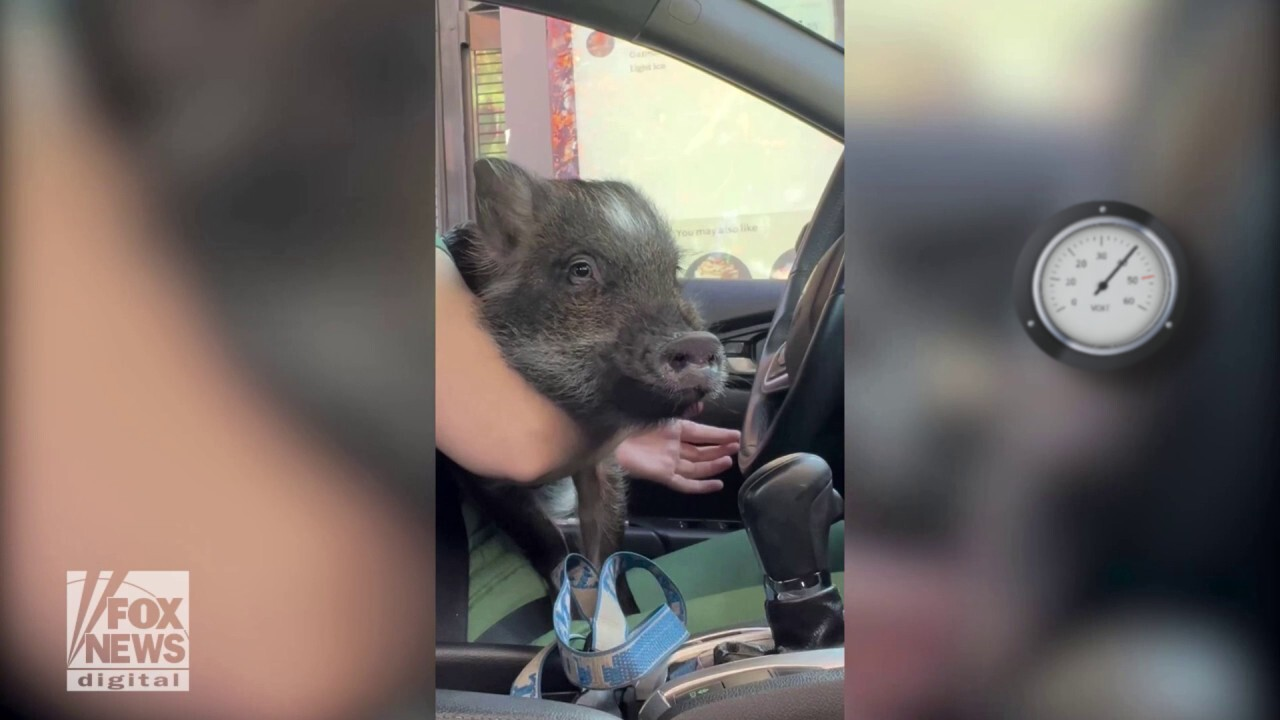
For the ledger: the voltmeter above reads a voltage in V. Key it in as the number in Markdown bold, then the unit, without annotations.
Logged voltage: **40** V
